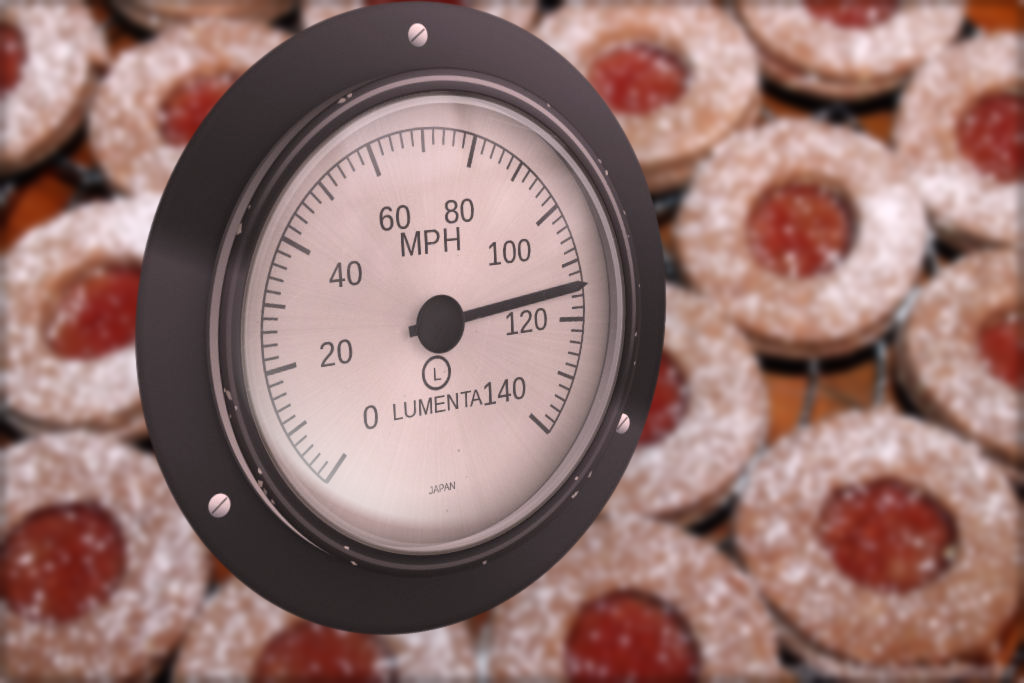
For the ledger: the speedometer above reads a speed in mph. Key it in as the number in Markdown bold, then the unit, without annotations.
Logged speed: **114** mph
